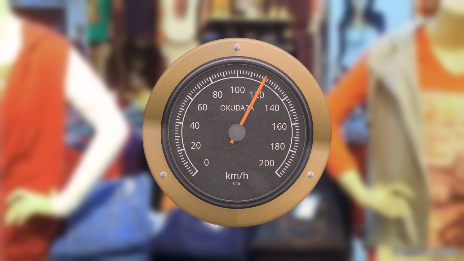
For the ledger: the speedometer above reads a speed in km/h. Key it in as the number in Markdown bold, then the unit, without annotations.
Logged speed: **120** km/h
